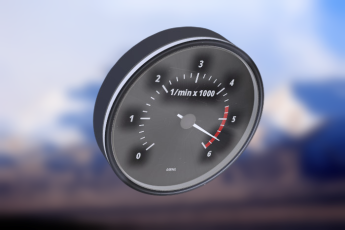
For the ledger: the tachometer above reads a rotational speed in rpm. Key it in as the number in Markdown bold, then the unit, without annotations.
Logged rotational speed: **5600** rpm
